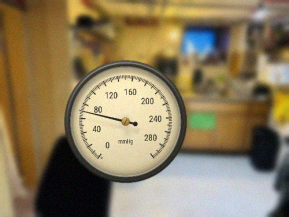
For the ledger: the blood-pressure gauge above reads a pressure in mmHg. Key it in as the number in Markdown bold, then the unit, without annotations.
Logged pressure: **70** mmHg
